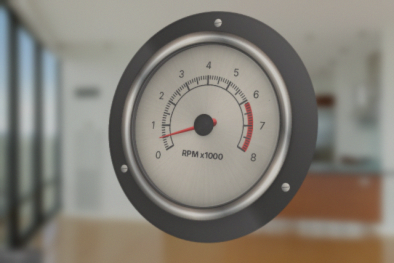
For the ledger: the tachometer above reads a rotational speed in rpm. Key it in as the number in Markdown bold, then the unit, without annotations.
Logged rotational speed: **500** rpm
